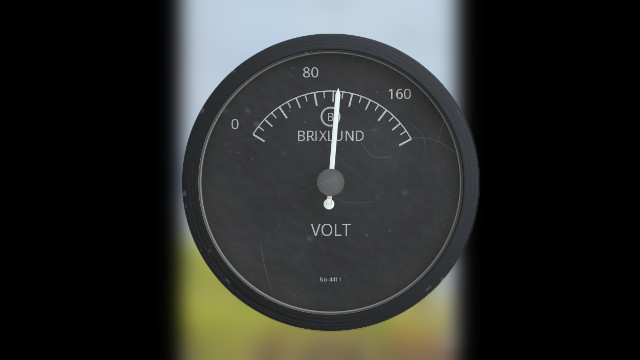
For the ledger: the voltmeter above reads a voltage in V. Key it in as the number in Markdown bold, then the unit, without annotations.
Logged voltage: **105** V
